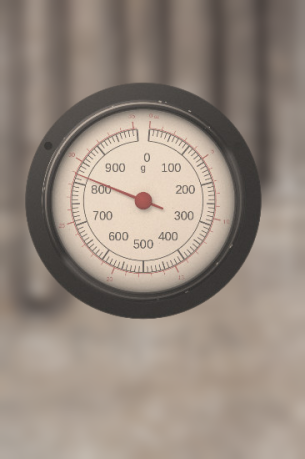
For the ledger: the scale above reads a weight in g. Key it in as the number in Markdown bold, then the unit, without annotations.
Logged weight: **820** g
